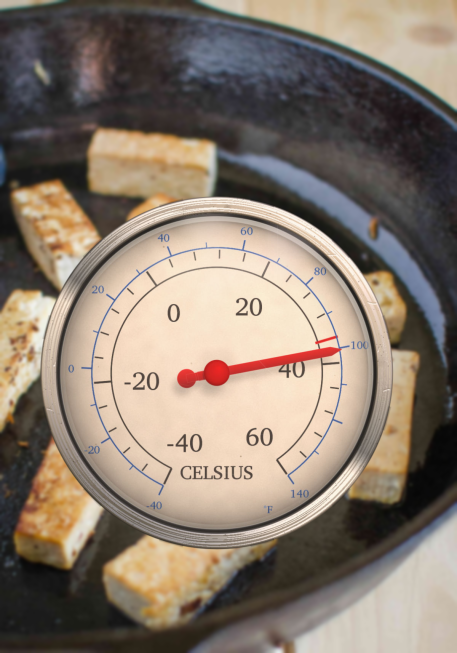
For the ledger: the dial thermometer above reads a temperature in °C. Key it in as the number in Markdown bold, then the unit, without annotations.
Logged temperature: **38** °C
